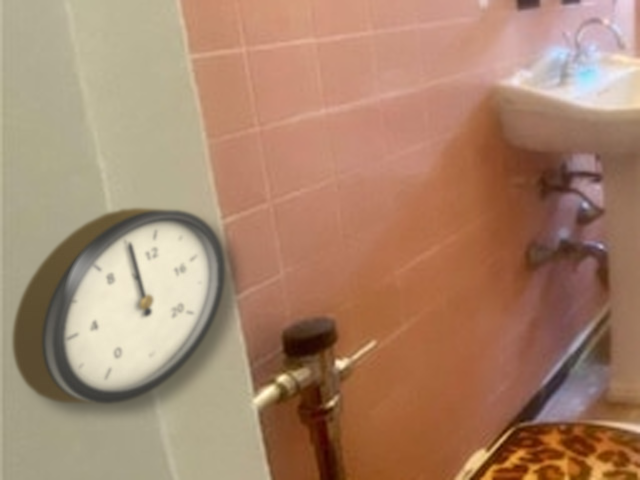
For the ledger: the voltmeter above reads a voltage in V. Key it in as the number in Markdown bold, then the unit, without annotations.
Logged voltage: **10** V
